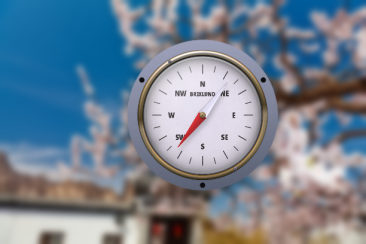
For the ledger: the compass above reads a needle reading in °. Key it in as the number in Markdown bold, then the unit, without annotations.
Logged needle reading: **217.5** °
